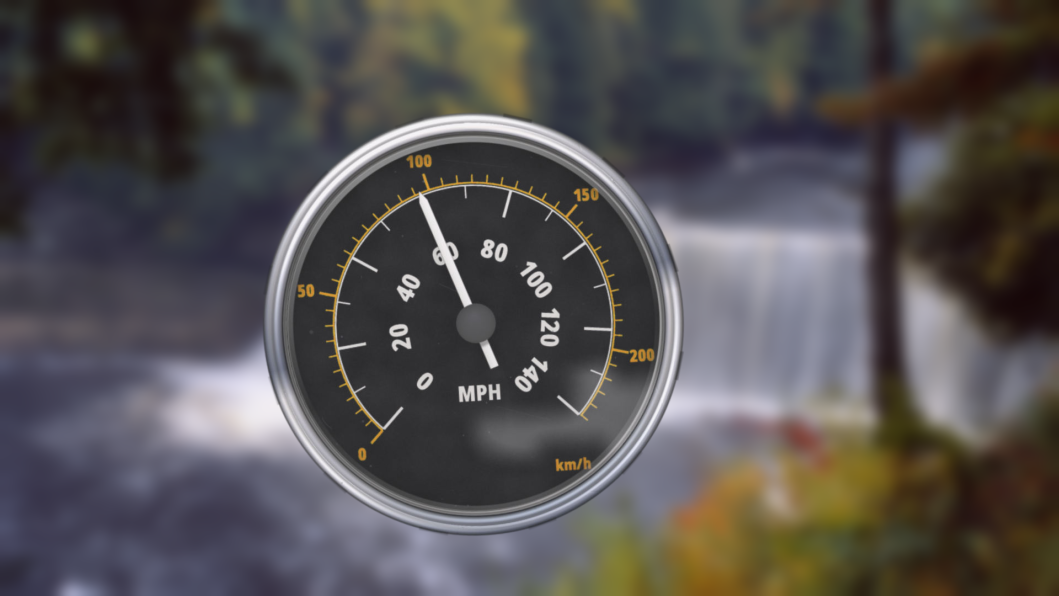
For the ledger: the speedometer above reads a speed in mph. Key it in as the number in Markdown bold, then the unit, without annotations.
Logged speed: **60** mph
